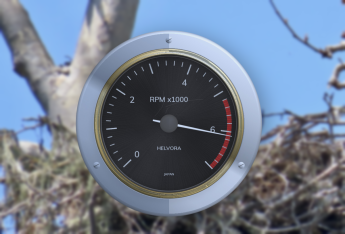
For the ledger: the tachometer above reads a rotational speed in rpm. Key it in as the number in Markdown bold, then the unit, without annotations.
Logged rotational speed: **6100** rpm
